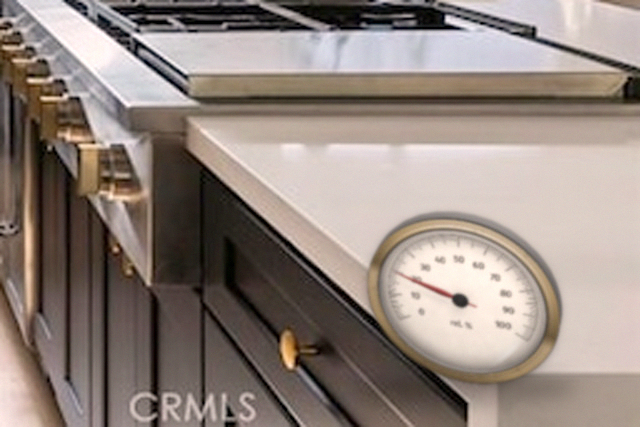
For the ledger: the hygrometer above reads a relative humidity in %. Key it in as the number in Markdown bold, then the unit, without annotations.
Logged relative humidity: **20** %
